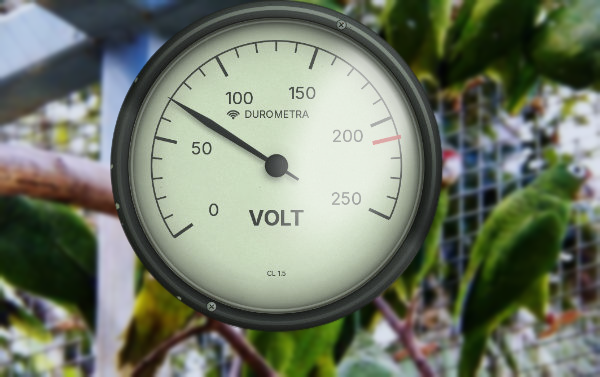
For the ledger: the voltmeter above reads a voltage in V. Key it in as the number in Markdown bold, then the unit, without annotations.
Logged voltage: **70** V
